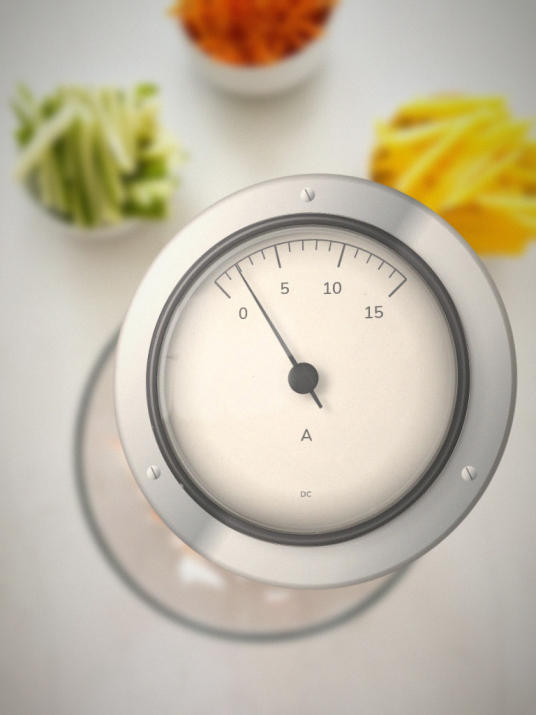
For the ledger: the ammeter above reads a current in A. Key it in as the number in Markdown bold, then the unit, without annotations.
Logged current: **2** A
